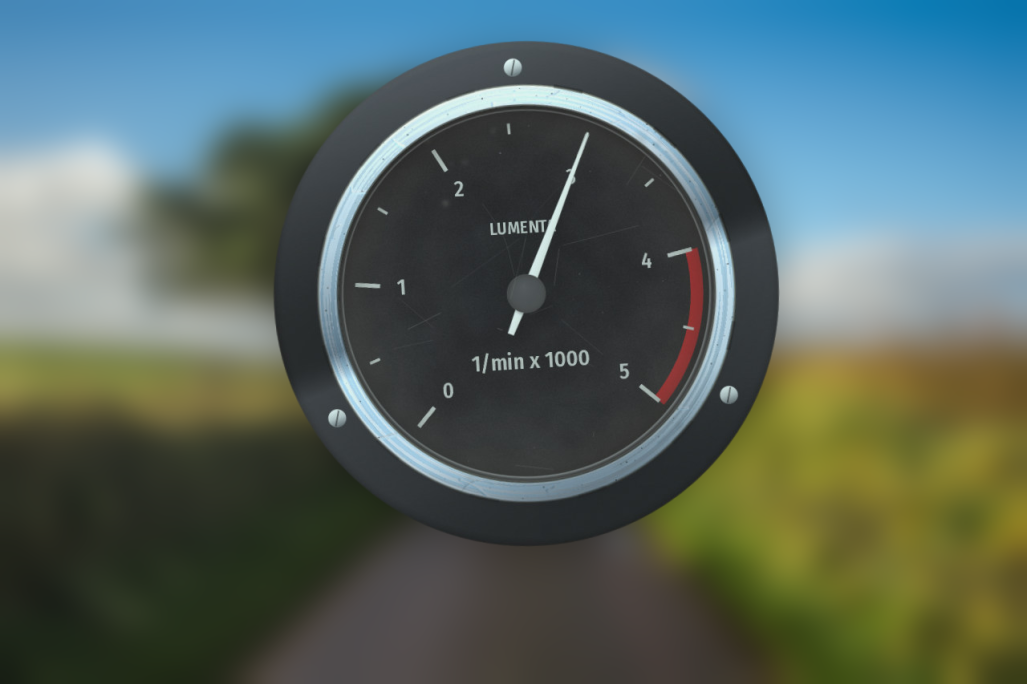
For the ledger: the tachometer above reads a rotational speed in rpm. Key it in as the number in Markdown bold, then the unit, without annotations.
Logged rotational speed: **3000** rpm
